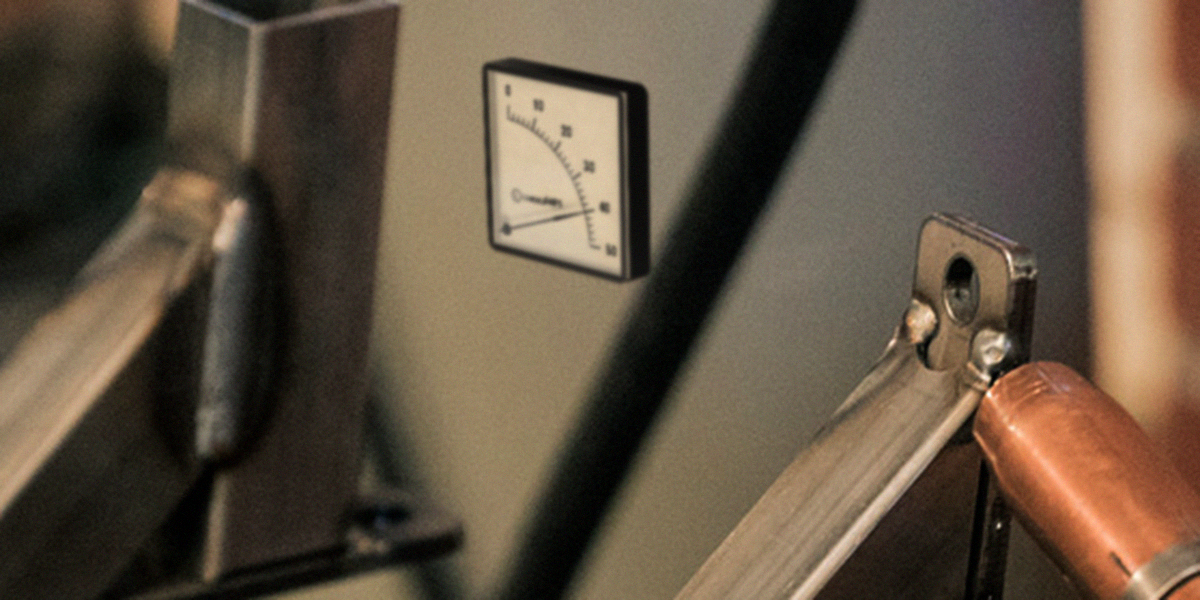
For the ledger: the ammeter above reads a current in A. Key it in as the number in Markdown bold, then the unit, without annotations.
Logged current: **40** A
